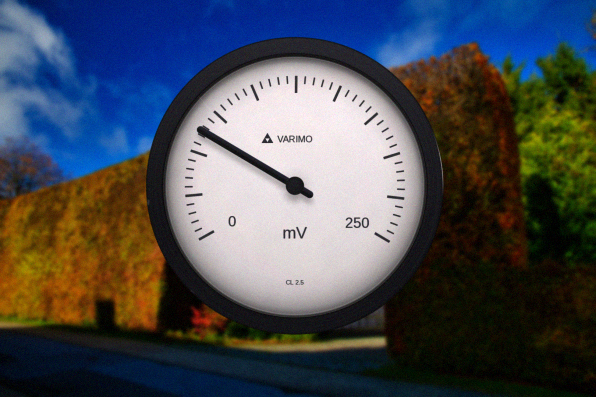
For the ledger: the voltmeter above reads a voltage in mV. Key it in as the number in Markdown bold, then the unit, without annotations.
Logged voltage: **62.5** mV
